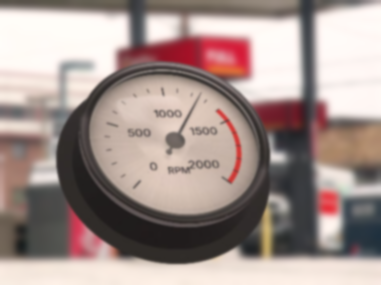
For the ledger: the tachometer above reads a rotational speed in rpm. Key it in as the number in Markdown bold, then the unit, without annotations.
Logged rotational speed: **1250** rpm
